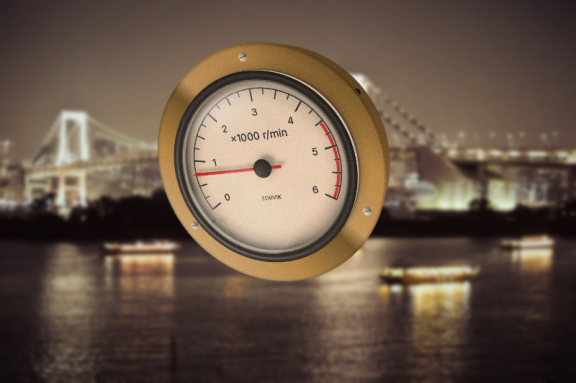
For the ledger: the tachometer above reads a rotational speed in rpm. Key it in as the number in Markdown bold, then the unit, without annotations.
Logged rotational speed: **750** rpm
